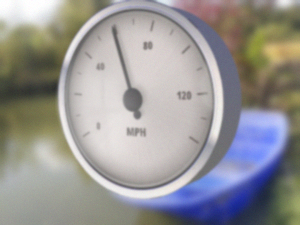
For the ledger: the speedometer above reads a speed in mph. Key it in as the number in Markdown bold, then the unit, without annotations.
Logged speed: **60** mph
